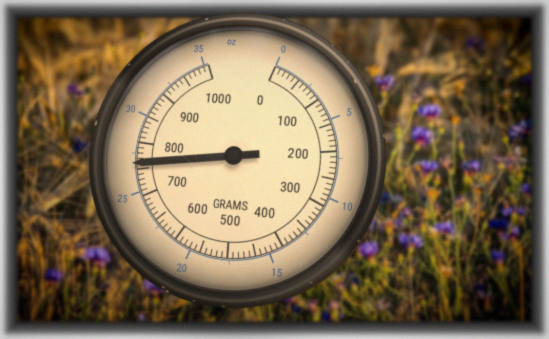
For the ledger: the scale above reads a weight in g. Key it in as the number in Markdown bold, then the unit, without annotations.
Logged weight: **760** g
